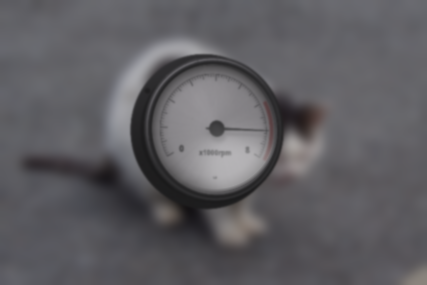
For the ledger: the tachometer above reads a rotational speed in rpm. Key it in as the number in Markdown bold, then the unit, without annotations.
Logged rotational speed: **7000** rpm
